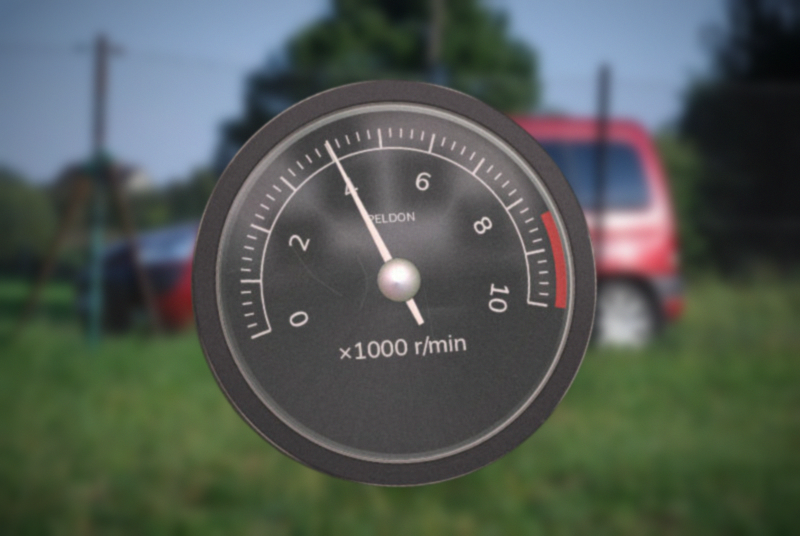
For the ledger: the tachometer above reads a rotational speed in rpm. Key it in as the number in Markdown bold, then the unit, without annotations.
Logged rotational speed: **4000** rpm
